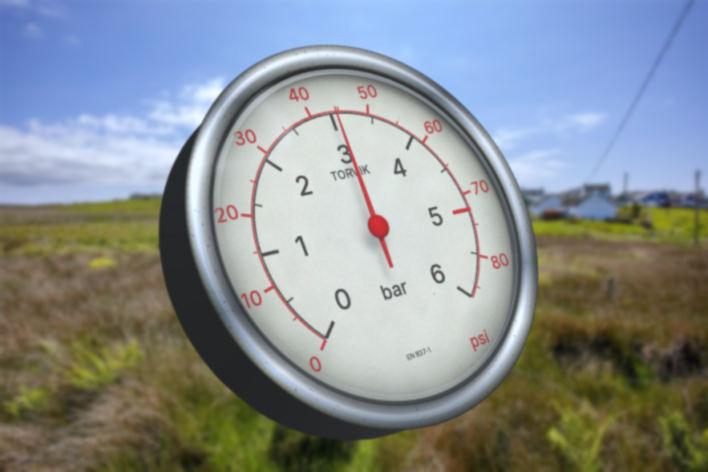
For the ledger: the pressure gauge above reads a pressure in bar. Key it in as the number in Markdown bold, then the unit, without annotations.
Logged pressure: **3** bar
